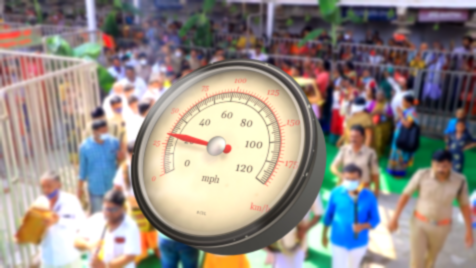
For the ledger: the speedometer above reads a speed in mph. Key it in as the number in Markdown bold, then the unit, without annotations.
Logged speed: **20** mph
